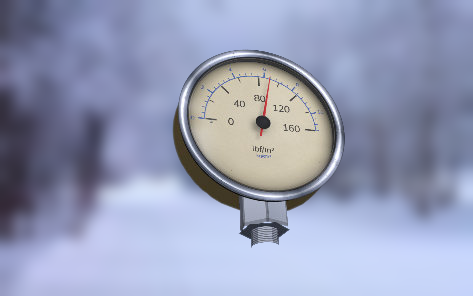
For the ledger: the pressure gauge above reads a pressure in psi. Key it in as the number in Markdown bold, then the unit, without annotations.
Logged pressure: **90** psi
